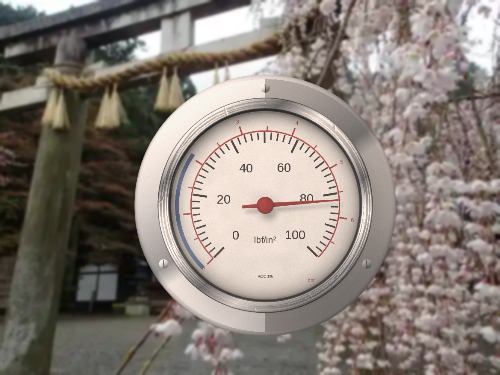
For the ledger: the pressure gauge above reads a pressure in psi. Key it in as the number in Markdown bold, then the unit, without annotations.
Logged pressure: **82** psi
